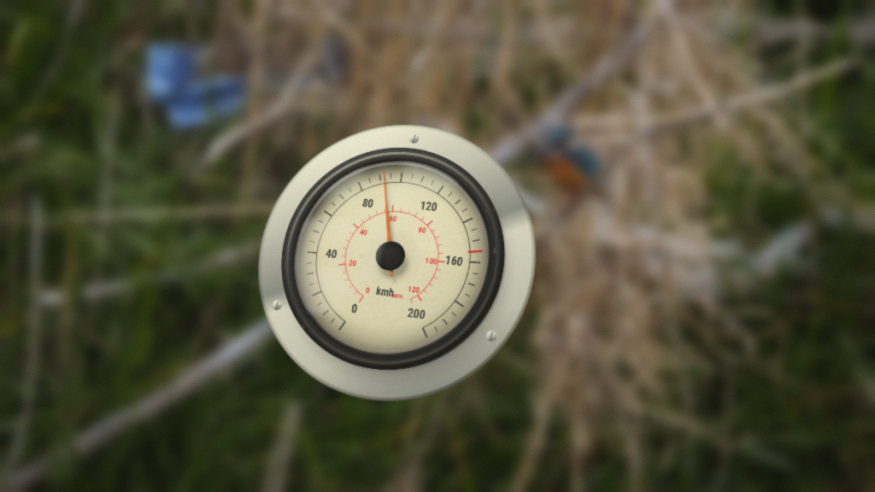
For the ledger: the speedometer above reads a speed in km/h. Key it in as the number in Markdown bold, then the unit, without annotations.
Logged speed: **92.5** km/h
